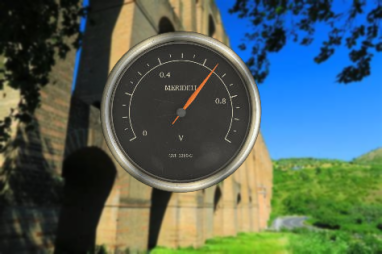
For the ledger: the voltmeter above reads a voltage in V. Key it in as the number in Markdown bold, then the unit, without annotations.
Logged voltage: **0.65** V
